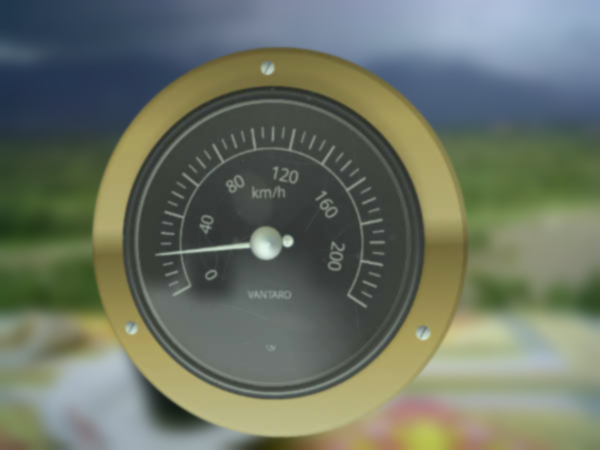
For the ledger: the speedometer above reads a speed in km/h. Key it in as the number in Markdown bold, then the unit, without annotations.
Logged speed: **20** km/h
